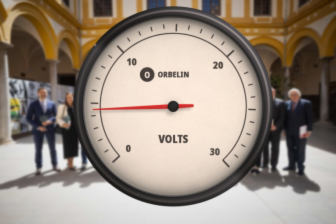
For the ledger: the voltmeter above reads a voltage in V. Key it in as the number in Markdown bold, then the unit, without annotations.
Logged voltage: **4.5** V
